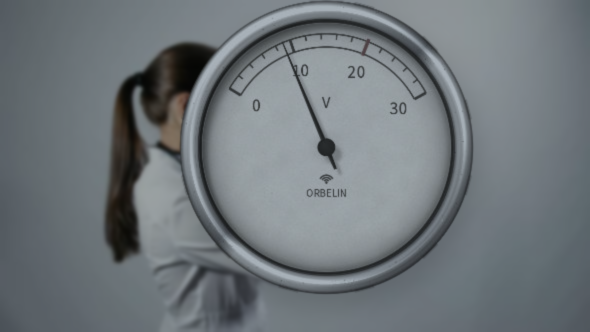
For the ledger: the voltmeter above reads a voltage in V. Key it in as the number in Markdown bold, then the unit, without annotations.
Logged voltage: **9** V
